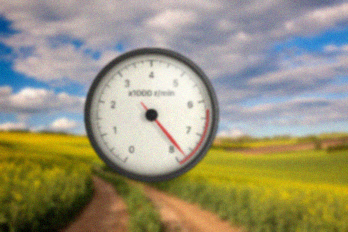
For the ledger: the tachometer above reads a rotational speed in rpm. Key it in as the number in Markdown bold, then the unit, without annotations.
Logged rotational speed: **7750** rpm
